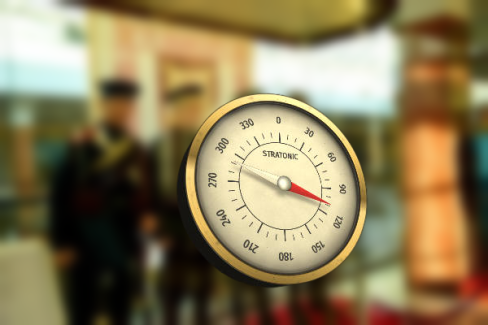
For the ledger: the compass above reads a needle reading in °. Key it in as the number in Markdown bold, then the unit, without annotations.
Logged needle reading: **110** °
